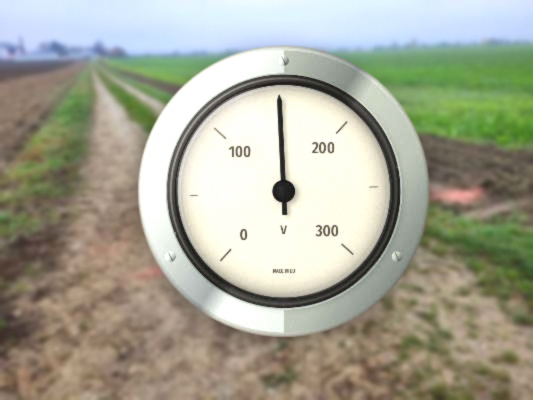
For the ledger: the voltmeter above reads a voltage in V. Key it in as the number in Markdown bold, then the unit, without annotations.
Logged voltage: **150** V
